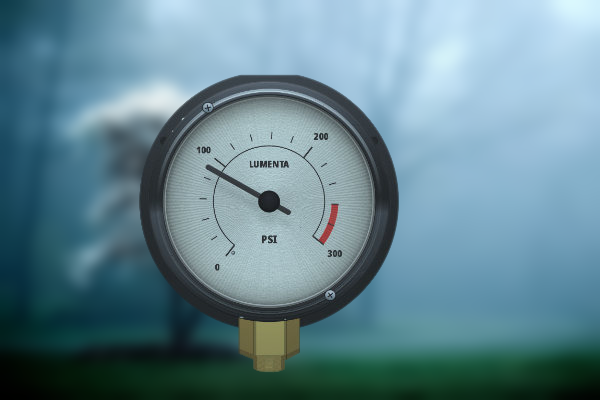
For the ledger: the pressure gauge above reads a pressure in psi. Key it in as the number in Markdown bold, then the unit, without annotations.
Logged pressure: **90** psi
